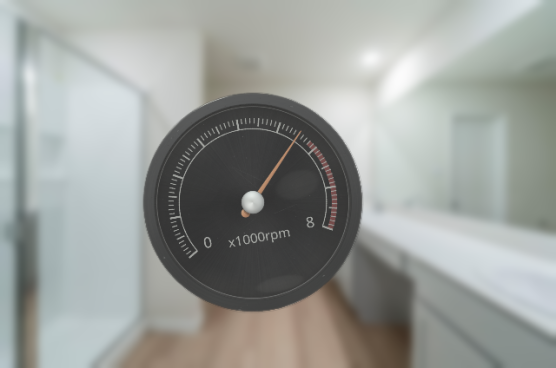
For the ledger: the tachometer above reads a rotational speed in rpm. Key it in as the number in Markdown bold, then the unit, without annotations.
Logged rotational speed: **5500** rpm
